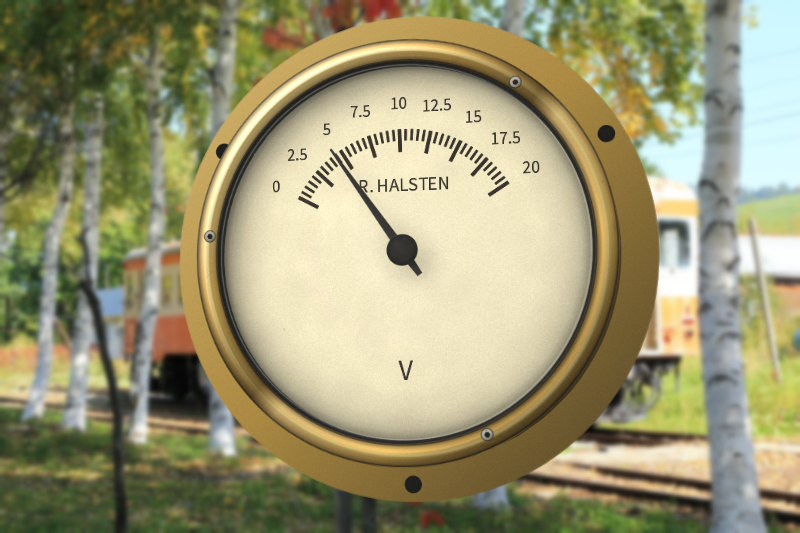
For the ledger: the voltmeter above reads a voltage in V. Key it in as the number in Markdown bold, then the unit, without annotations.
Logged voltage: **4.5** V
